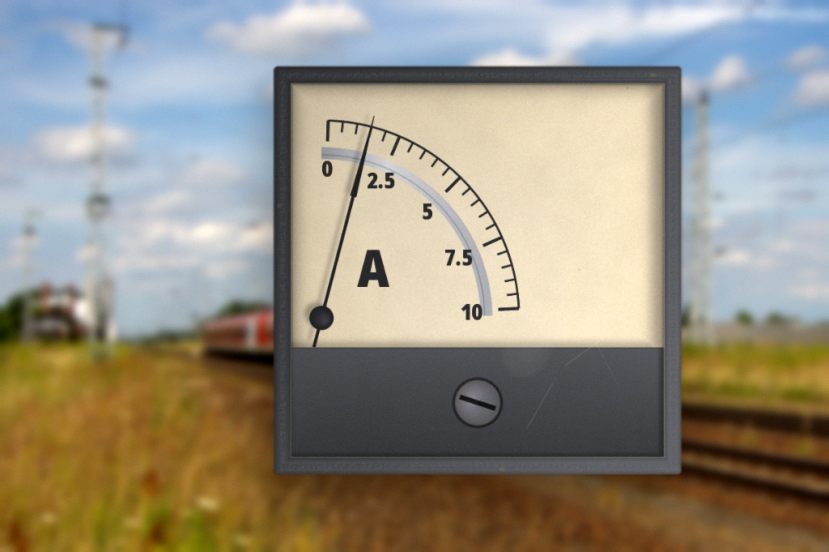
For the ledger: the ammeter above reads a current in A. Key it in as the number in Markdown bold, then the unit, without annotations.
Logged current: **1.5** A
